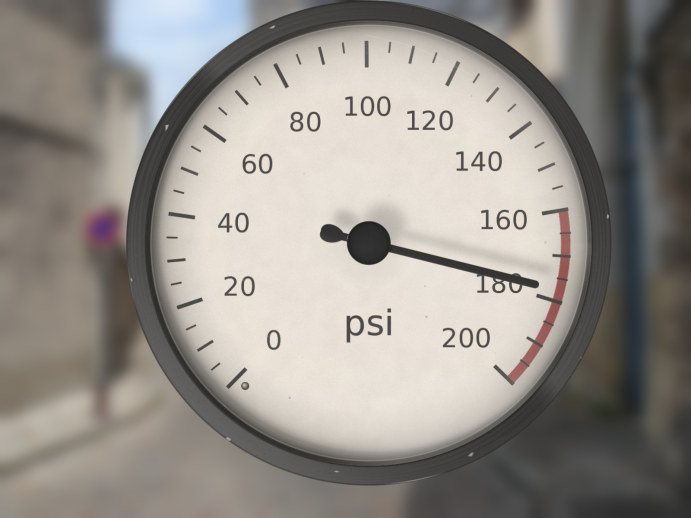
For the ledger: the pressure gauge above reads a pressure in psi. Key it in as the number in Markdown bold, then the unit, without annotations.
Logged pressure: **177.5** psi
